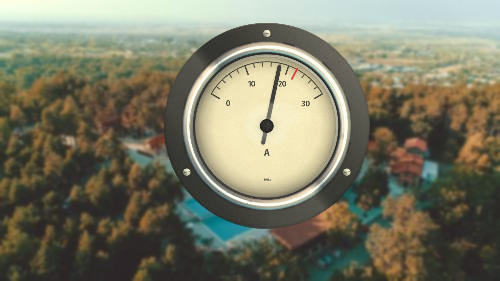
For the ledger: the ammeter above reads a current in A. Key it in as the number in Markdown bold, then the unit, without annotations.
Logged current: **18** A
